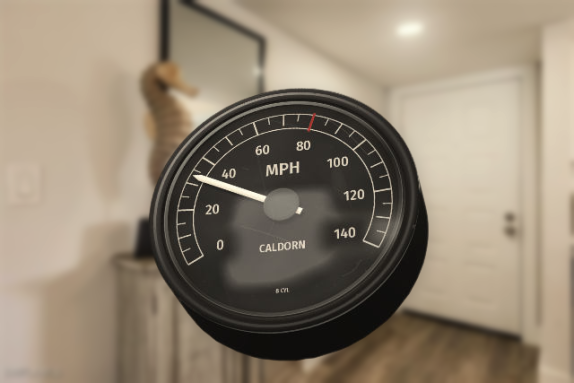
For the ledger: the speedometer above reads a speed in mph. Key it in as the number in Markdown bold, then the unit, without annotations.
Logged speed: **32.5** mph
